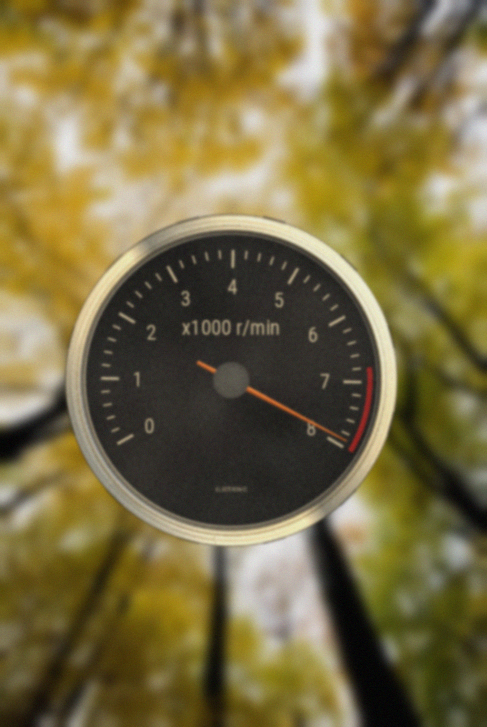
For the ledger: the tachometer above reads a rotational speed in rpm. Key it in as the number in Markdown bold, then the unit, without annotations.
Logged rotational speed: **7900** rpm
